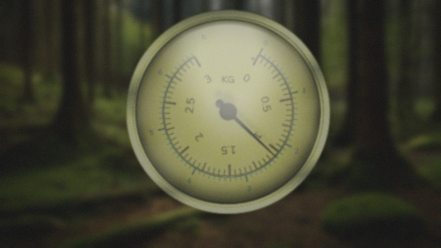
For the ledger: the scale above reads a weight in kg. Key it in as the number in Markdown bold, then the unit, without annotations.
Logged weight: **1.05** kg
